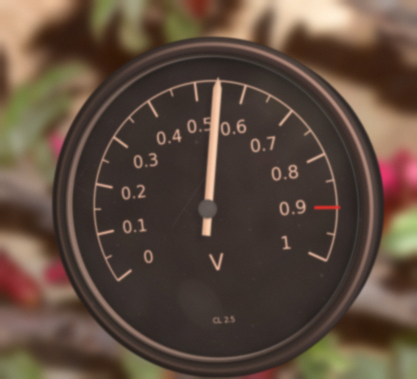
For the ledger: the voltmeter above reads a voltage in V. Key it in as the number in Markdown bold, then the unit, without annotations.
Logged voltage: **0.55** V
